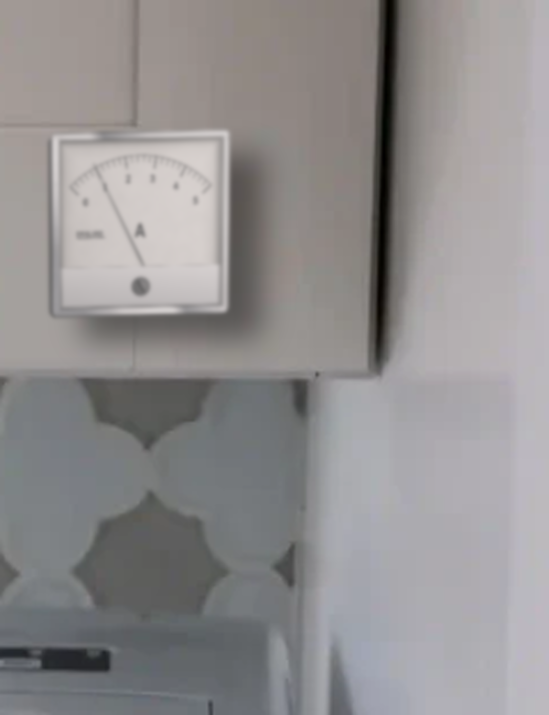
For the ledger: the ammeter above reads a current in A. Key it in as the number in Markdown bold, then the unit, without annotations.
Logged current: **1** A
